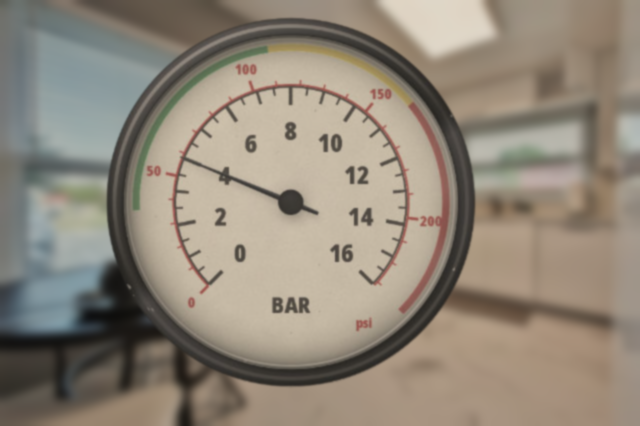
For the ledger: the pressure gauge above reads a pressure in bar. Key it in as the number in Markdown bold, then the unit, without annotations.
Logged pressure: **4** bar
